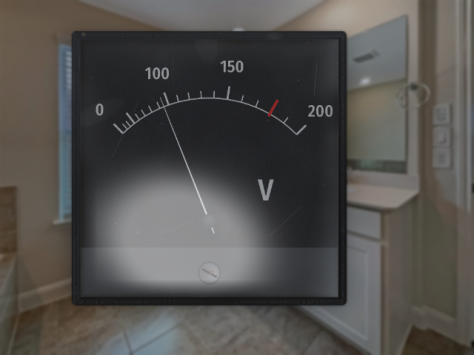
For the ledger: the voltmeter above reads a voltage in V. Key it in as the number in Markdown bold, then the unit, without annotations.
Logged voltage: **95** V
